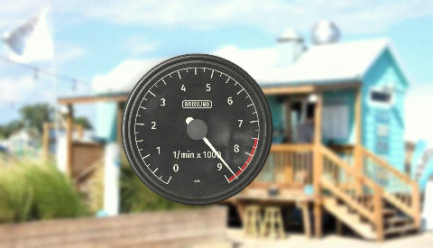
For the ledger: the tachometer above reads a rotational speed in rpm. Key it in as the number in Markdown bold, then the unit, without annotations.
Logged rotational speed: **8750** rpm
